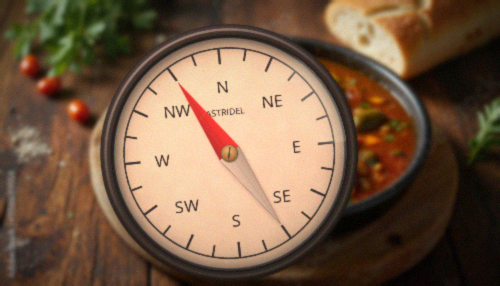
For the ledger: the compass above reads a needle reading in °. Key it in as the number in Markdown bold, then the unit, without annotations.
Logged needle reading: **330** °
